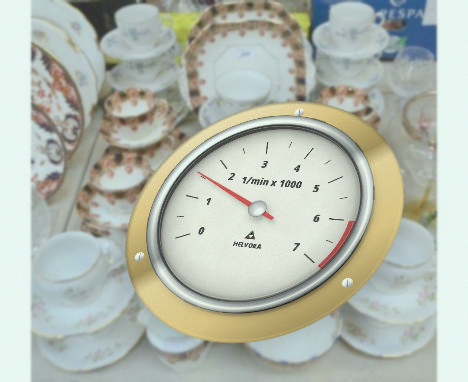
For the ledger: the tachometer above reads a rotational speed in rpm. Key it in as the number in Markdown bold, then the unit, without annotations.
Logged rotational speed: **1500** rpm
